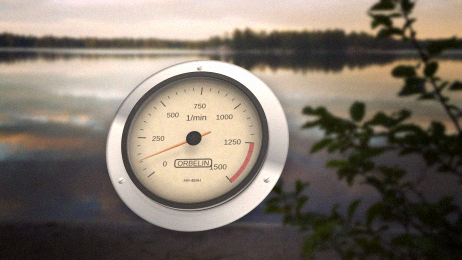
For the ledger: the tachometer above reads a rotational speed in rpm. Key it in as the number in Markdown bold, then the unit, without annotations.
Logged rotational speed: **100** rpm
